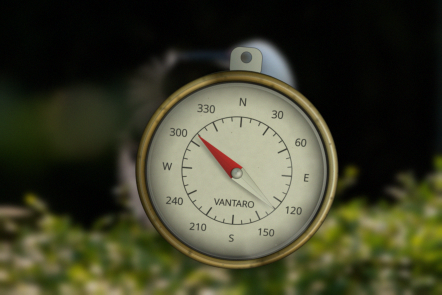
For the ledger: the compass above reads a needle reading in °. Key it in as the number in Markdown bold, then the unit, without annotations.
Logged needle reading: **310** °
